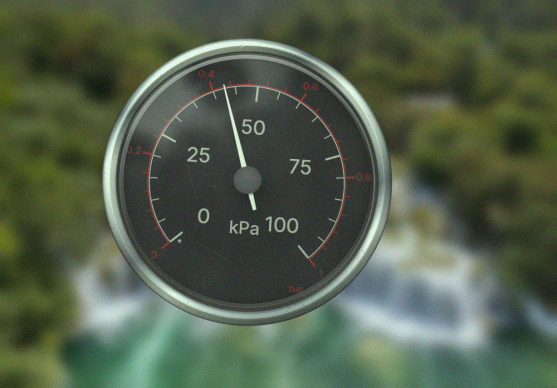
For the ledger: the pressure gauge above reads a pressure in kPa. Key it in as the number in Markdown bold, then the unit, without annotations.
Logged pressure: **42.5** kPa
